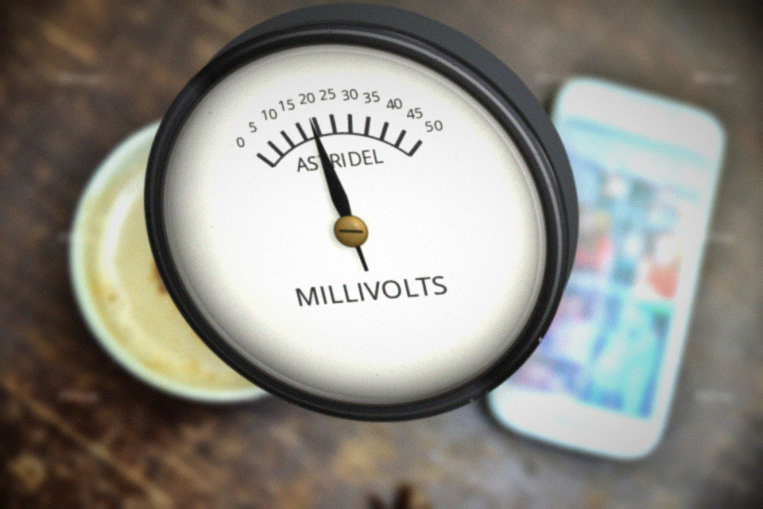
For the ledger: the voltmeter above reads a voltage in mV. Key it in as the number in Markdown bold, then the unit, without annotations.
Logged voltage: **20** mV
